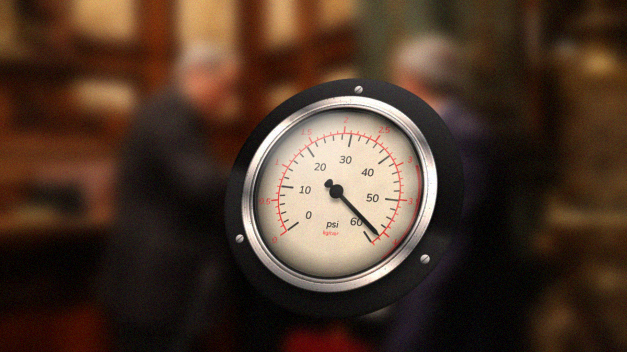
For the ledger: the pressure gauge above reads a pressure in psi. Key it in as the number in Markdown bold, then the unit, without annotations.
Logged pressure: **58** psi
